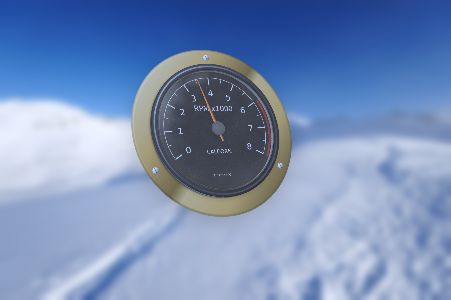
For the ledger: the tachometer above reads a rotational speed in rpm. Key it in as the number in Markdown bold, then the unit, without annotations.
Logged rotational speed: **3500** rpm
